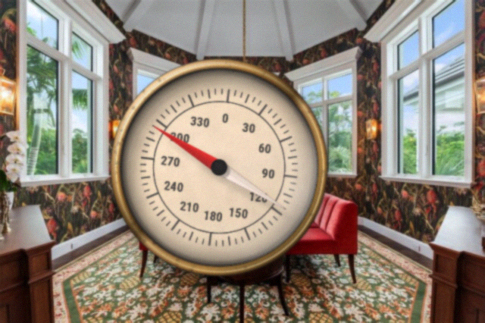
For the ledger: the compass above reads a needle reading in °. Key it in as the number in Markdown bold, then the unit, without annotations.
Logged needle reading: **295** °
